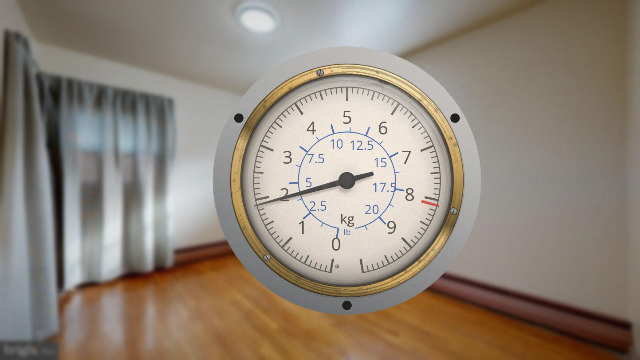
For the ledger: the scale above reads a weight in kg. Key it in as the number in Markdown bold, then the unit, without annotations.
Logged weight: **1.9** kg
